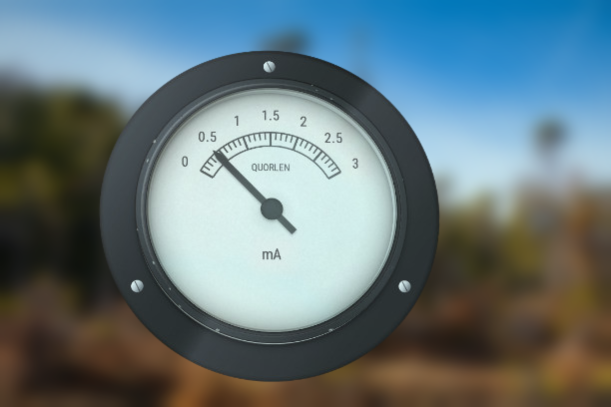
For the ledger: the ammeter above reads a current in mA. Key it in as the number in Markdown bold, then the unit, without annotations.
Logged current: **0.4** mA
